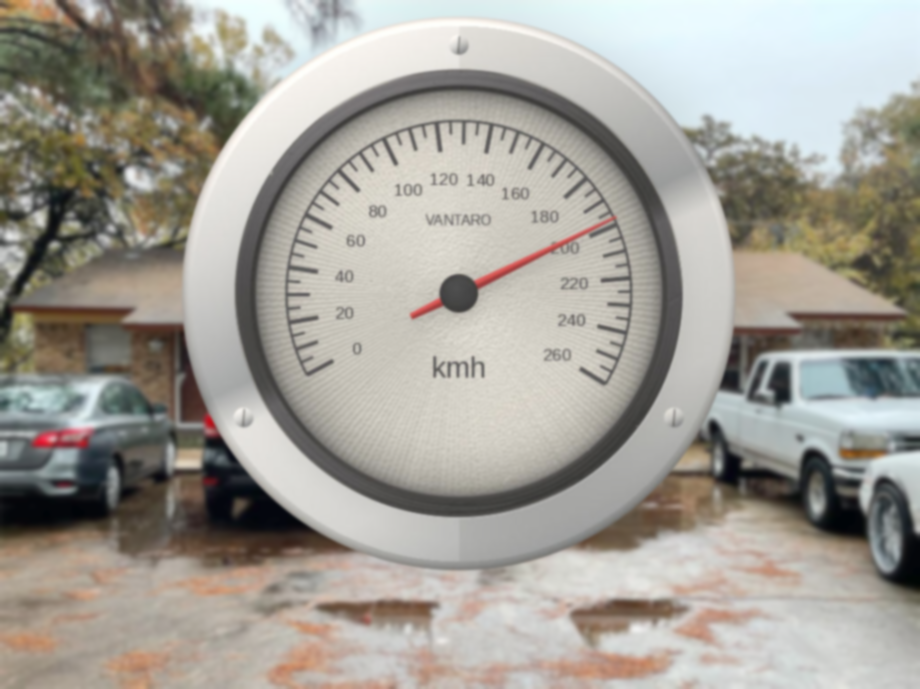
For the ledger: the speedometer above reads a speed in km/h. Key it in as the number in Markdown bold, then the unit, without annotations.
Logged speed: **197.5** km/h
